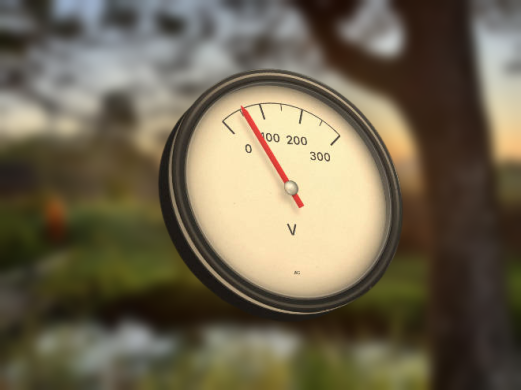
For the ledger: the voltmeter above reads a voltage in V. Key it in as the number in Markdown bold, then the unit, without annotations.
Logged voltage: **50** V
